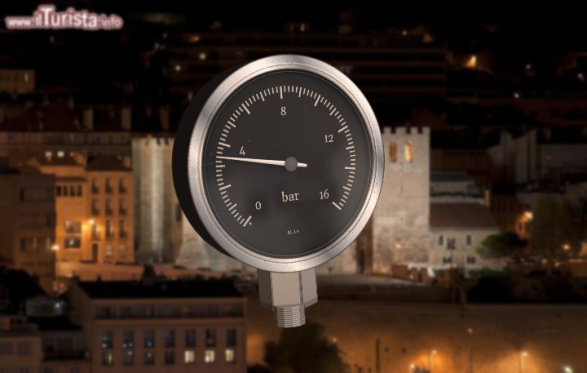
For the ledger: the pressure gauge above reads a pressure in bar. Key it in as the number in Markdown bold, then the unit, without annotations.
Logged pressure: **3.4** bar
